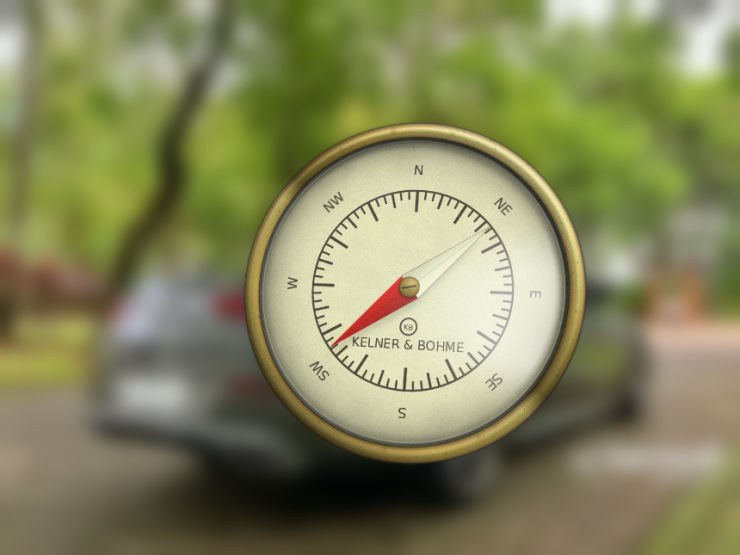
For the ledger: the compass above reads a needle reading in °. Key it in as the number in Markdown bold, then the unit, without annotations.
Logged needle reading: **230** °
